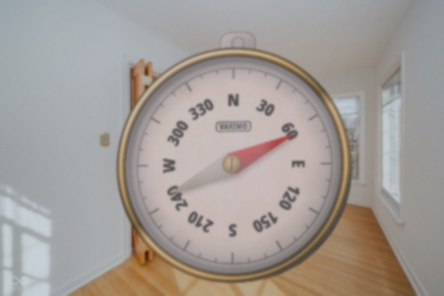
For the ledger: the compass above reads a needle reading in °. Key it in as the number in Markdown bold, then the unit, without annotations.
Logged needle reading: **65** °
